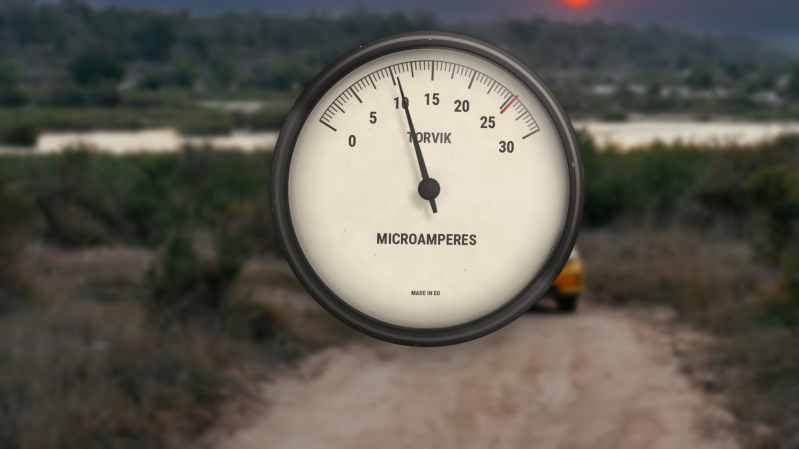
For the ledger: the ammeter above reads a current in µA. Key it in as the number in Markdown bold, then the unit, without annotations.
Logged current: **10.5** µA
